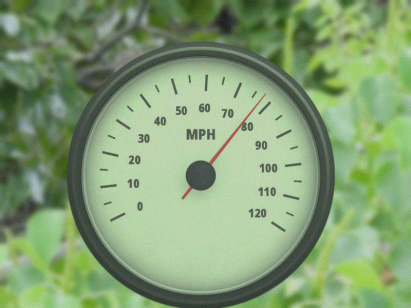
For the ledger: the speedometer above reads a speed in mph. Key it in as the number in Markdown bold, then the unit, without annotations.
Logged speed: **77.5** mph
